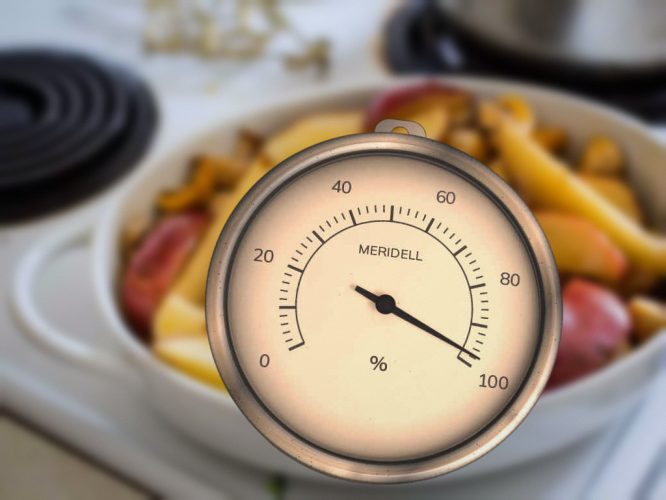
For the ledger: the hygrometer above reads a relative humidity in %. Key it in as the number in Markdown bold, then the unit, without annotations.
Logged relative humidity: **98** %
